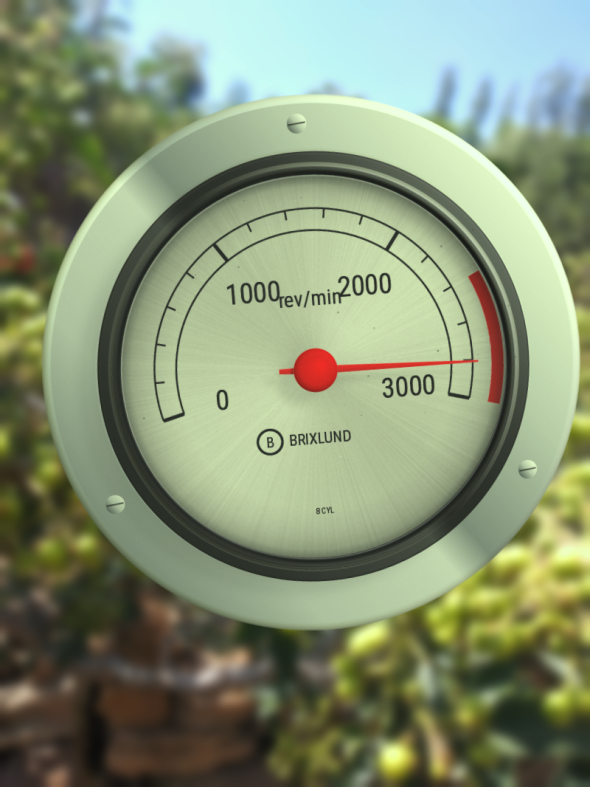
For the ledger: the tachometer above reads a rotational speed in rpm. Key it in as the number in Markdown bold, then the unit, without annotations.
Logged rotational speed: **2800** rpm
